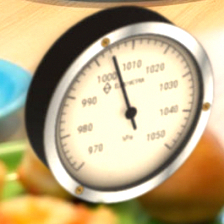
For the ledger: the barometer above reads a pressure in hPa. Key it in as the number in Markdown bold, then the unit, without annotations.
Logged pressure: **1004** hPa
